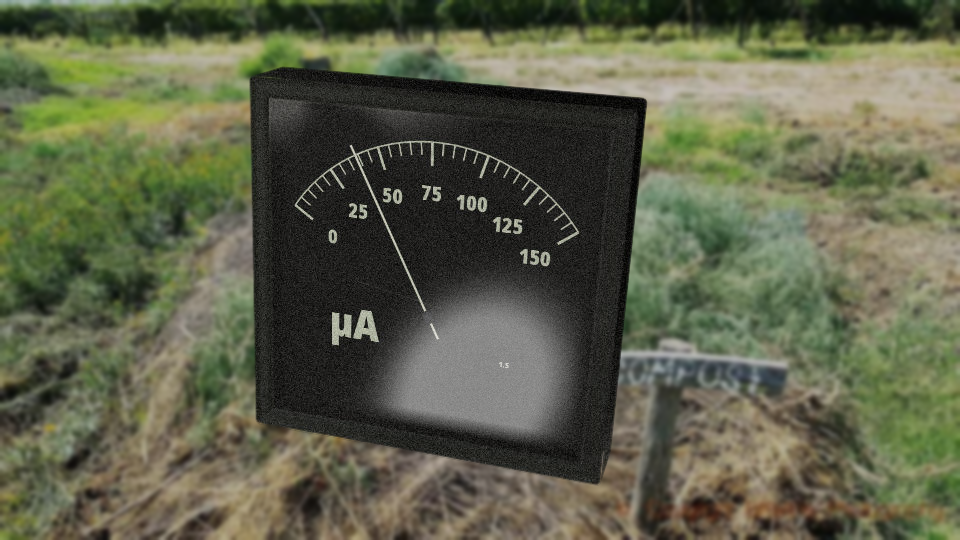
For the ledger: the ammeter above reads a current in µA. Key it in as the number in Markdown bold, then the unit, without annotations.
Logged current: **40** µA
